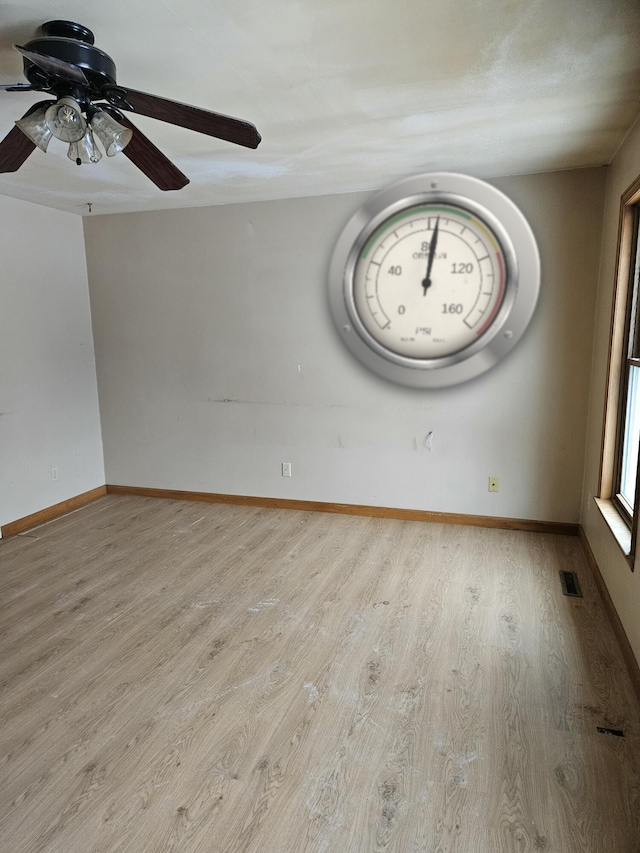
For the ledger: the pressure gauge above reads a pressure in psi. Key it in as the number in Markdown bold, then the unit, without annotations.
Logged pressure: **85** psi
